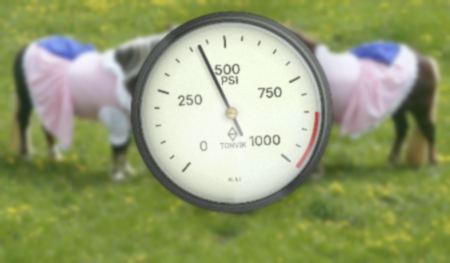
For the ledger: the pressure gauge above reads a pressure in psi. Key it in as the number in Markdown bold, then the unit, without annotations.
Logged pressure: **425** psi
